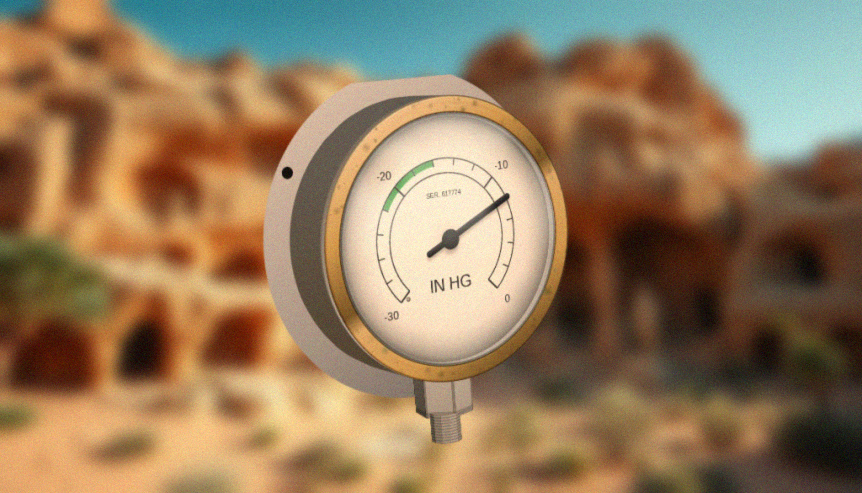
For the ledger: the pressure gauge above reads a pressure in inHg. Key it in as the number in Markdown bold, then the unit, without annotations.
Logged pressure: **-8** inHg
